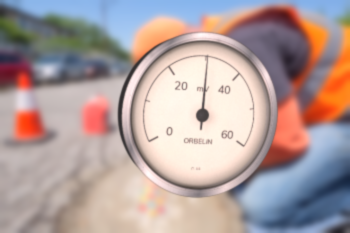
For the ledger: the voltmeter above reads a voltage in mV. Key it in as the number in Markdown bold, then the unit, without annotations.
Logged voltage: **30** mV
